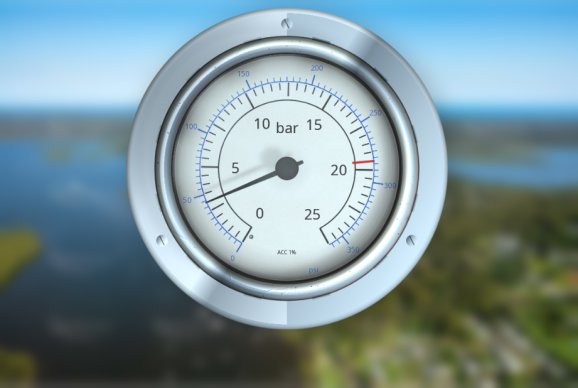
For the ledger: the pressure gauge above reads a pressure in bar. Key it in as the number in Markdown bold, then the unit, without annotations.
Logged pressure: **3** bar
